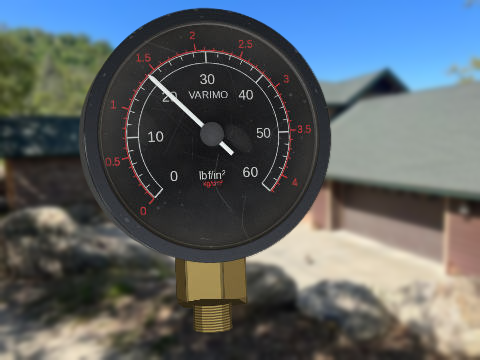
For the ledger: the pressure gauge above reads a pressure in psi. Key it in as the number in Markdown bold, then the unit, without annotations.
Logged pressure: **20** psi
